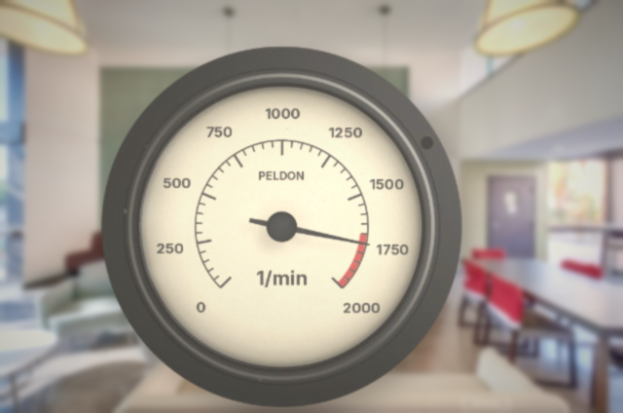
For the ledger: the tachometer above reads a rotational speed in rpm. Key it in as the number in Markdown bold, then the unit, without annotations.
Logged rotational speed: **1750** rpm
